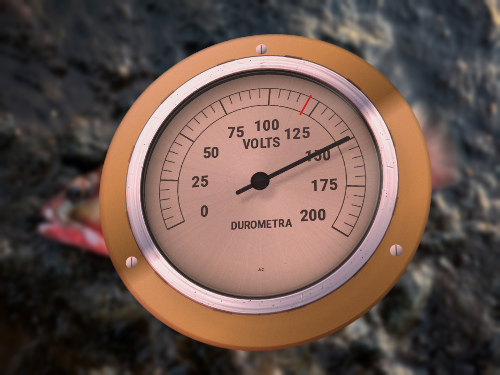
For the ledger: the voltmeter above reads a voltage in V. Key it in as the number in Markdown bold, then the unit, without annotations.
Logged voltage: **150** V
